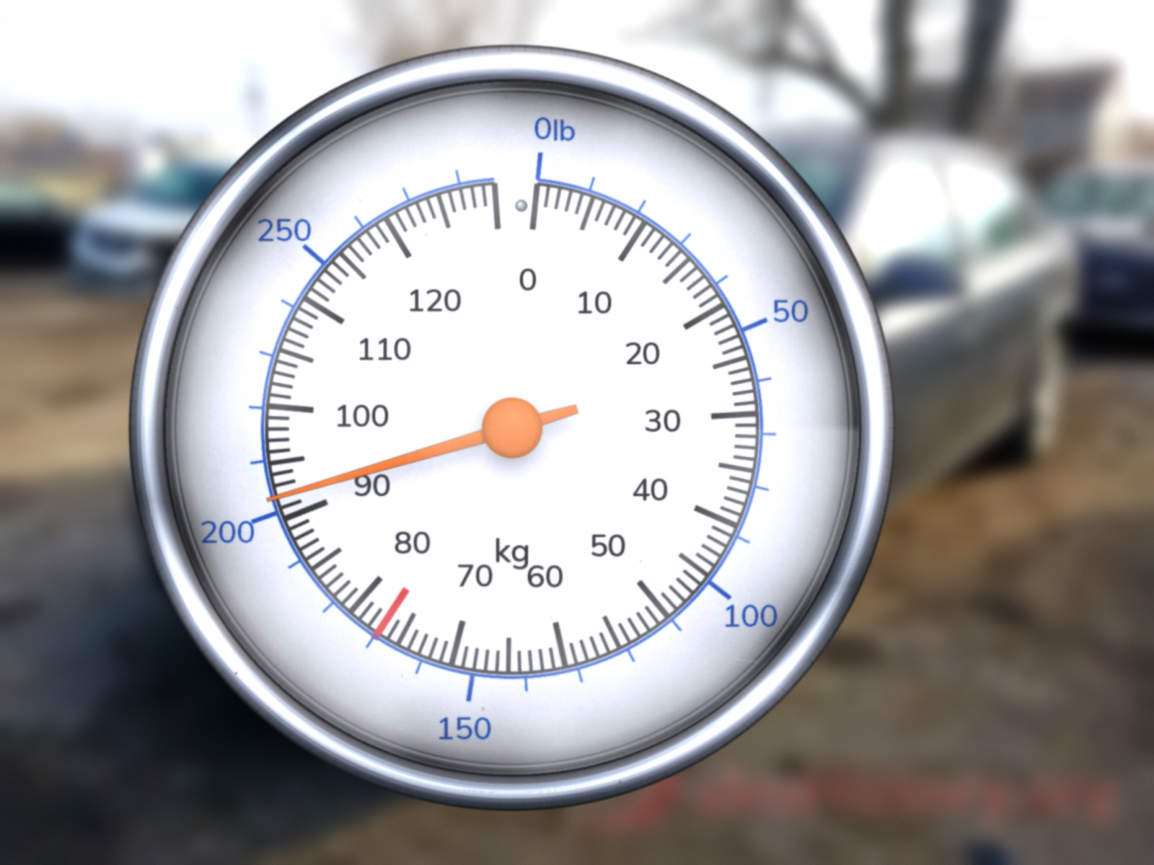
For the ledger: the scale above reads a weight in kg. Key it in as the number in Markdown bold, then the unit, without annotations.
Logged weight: **92** kg
